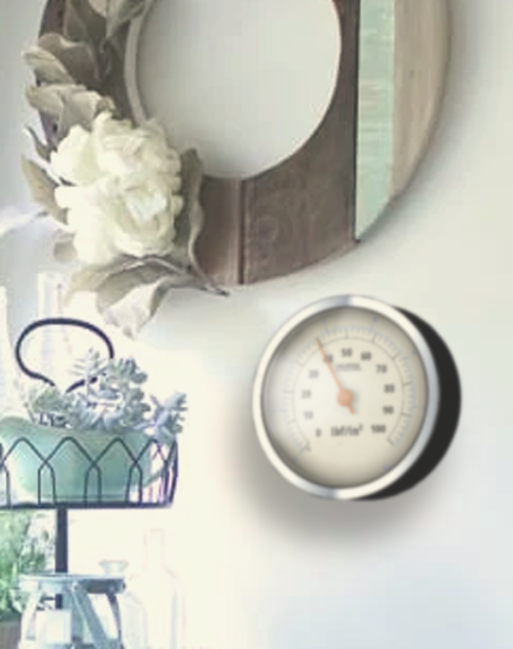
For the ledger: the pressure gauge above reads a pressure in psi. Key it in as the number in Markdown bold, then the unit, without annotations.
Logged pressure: **40** psi
